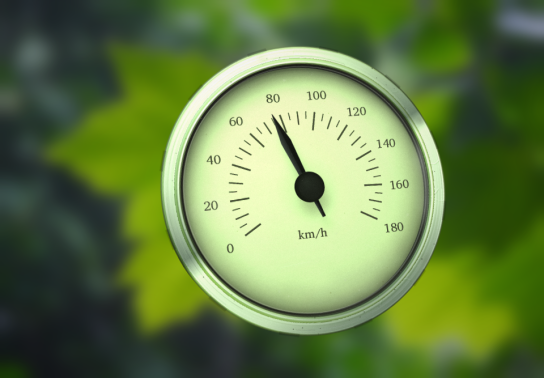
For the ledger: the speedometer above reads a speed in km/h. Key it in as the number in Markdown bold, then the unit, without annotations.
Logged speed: **75** km/h
